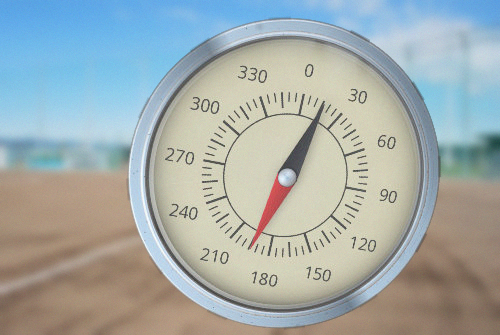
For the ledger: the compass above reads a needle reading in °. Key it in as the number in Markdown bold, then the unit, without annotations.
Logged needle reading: **195** °
